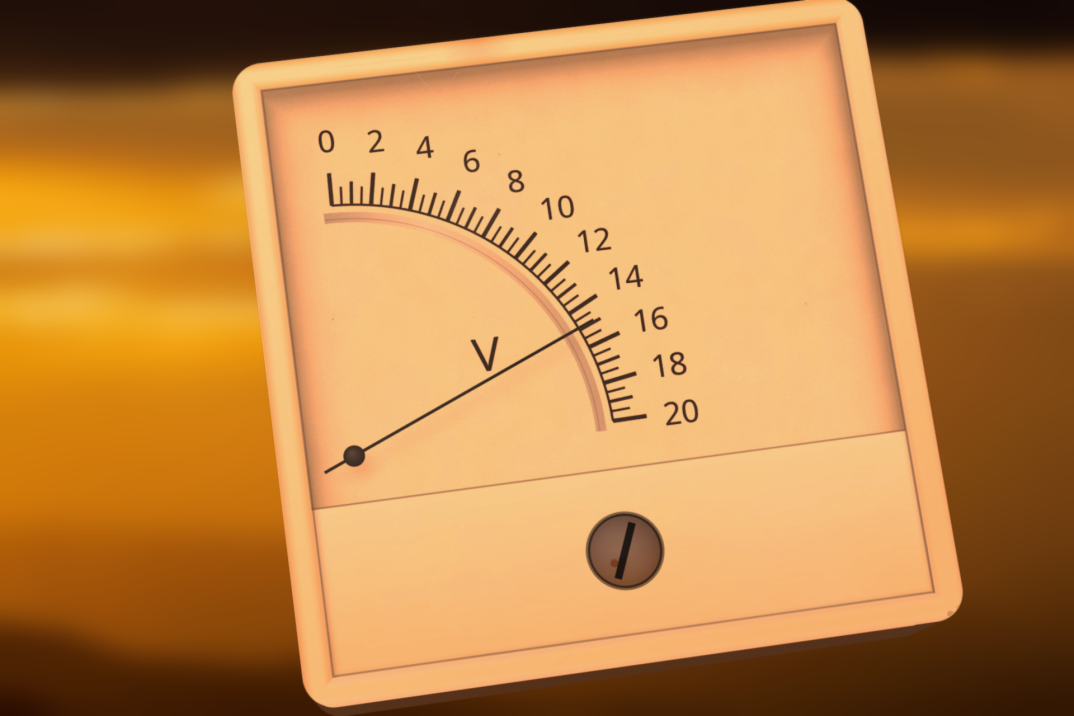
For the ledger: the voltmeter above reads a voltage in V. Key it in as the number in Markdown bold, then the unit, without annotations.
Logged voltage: **15** V
